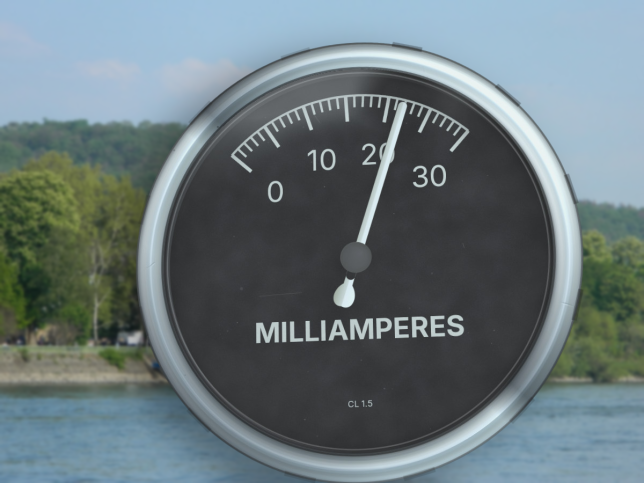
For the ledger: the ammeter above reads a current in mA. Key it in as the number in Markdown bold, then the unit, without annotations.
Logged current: **22** mA
